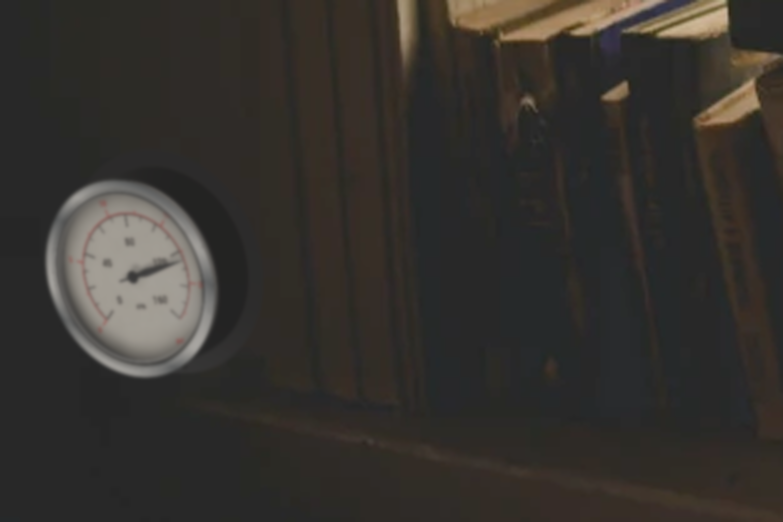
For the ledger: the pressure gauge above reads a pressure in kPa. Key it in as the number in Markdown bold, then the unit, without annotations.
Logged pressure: **125** kPa
